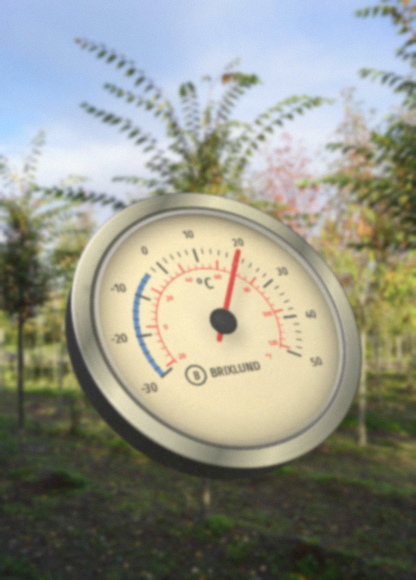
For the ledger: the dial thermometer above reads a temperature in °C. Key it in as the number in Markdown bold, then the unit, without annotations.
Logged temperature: **20** °C
